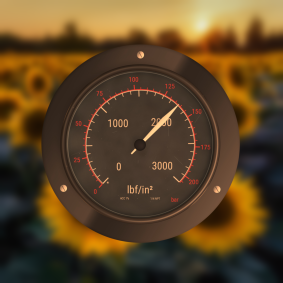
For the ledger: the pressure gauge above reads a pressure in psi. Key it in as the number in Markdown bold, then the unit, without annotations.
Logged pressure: **2000** psi
